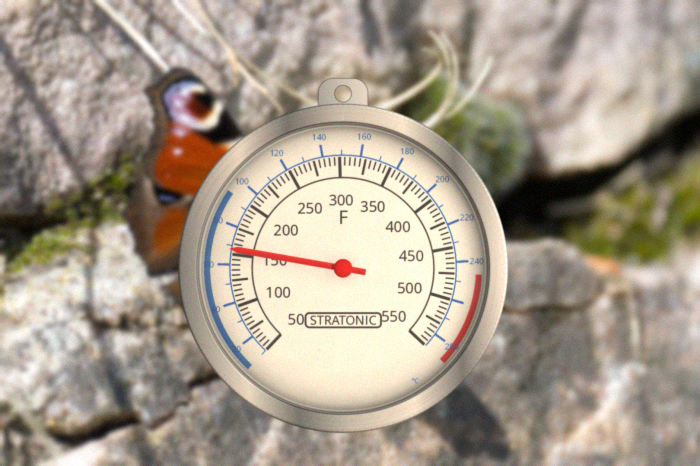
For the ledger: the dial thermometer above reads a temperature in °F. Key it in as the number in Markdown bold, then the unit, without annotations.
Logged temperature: **155** °F
